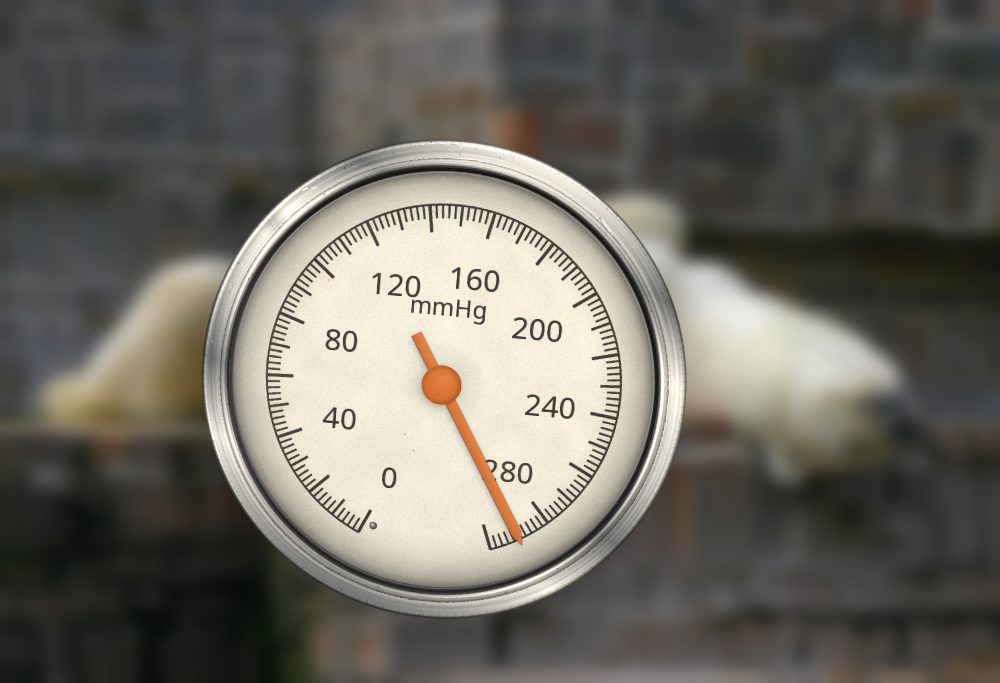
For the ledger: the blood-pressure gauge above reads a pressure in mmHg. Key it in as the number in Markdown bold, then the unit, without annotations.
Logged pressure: **290** mmHg
